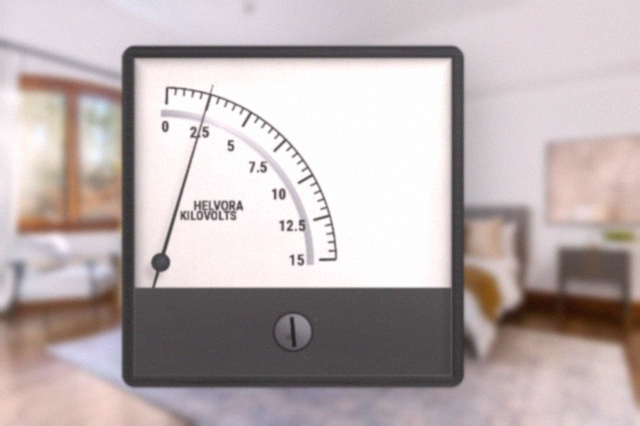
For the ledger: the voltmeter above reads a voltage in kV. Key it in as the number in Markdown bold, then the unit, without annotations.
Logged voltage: **2.5** kV
